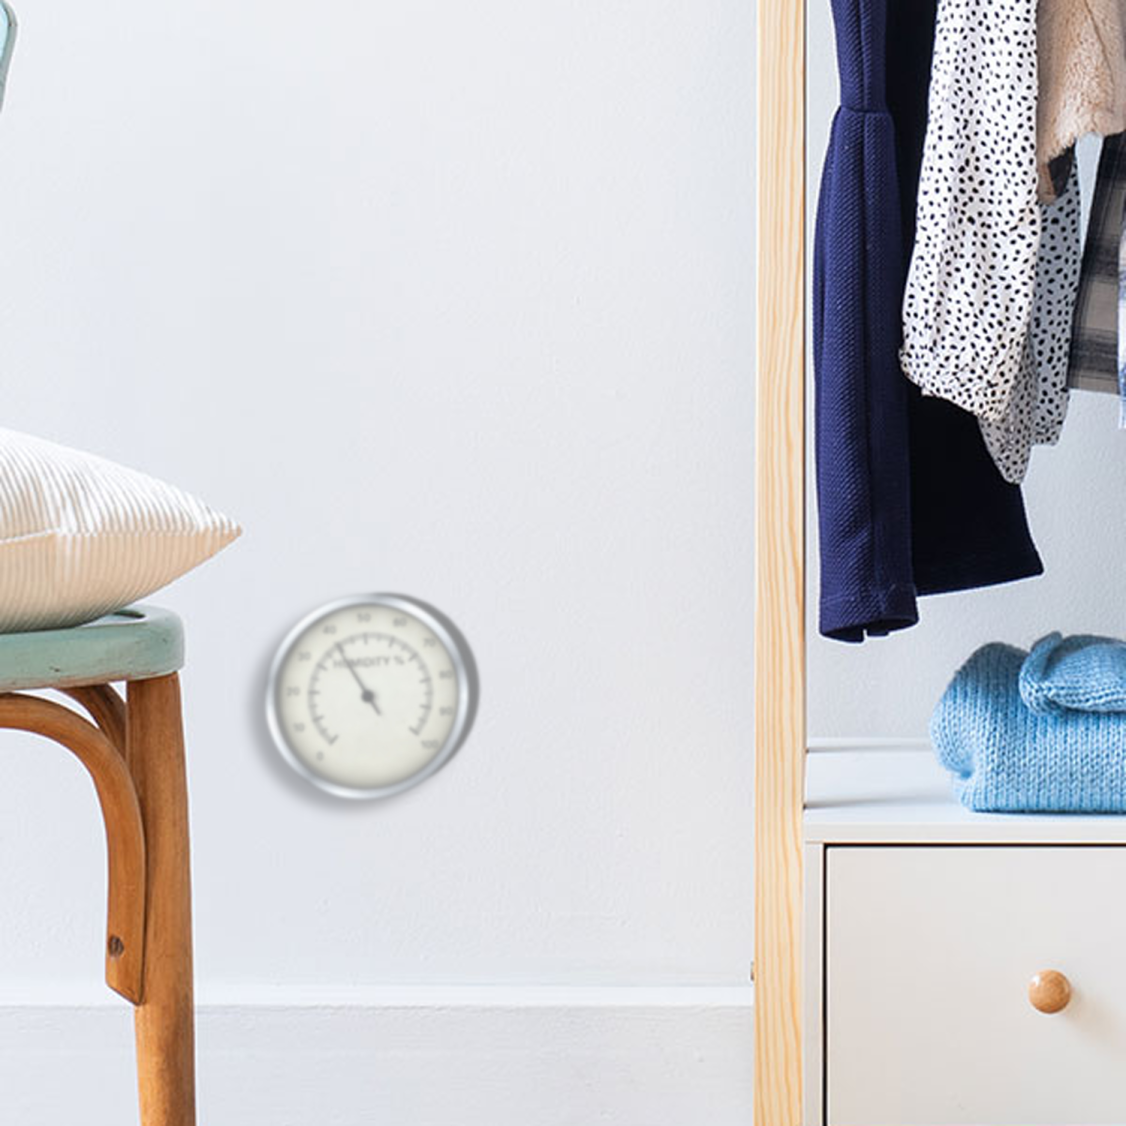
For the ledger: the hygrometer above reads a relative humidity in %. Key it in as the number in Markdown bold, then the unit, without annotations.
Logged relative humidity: **40** %
